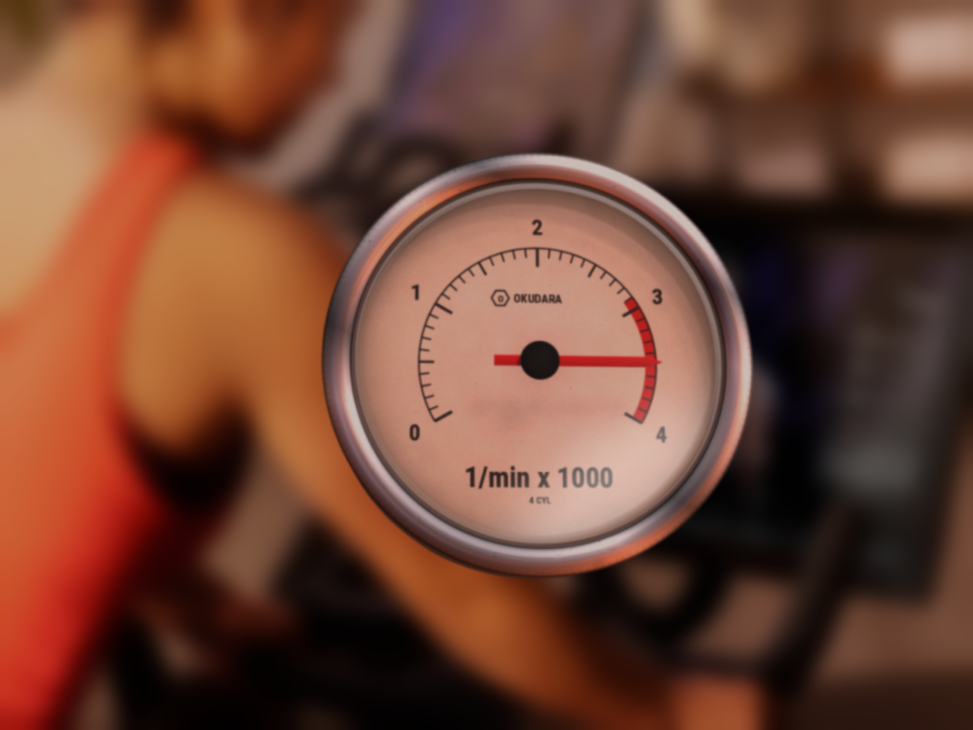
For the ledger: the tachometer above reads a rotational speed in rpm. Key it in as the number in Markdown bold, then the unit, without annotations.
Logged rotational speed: **3500** rpm
